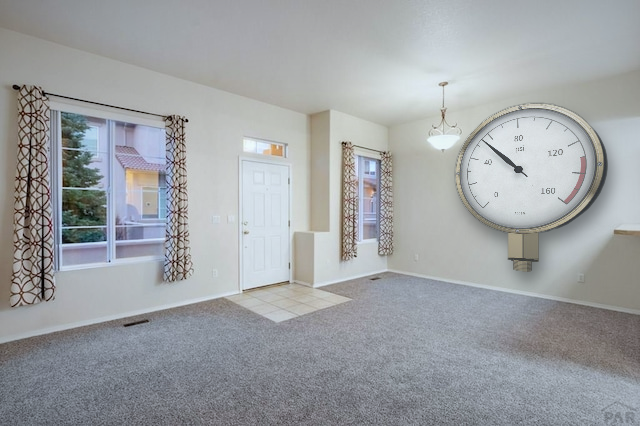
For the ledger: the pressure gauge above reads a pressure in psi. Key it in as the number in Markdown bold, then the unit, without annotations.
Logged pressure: **55** psi
